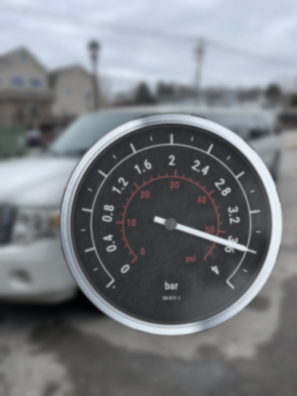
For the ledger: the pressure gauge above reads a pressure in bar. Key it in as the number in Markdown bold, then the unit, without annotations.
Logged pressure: **3.6** bar
